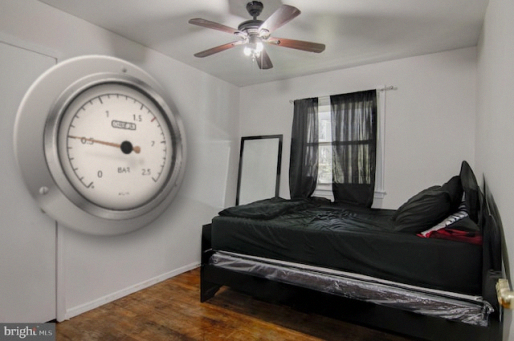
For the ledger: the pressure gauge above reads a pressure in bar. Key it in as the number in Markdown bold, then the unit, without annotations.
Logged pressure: **0.5** bar
